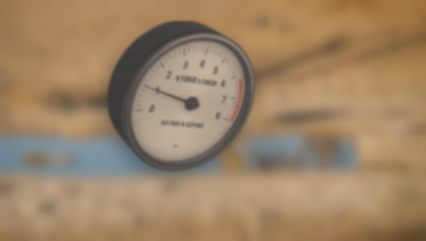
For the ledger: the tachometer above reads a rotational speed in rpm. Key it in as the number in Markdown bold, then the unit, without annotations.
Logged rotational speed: **1000** rpm
